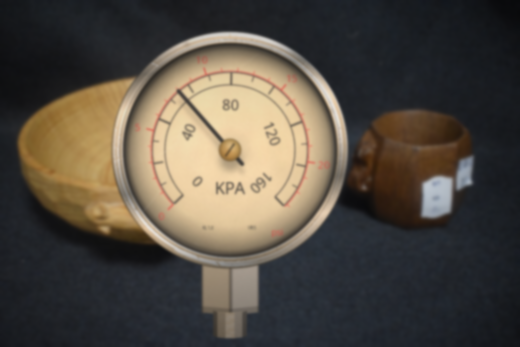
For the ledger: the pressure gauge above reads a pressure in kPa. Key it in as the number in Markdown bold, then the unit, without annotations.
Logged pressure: **55** kPa
